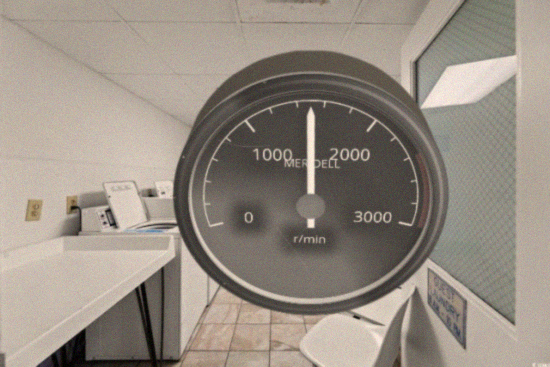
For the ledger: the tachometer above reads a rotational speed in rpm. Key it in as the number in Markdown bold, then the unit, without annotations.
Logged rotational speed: **1500** rpm
